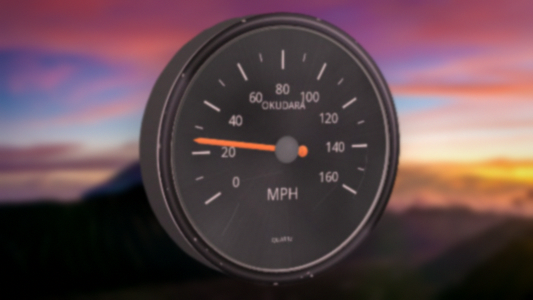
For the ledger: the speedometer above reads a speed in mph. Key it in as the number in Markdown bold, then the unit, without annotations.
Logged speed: **25** mph
